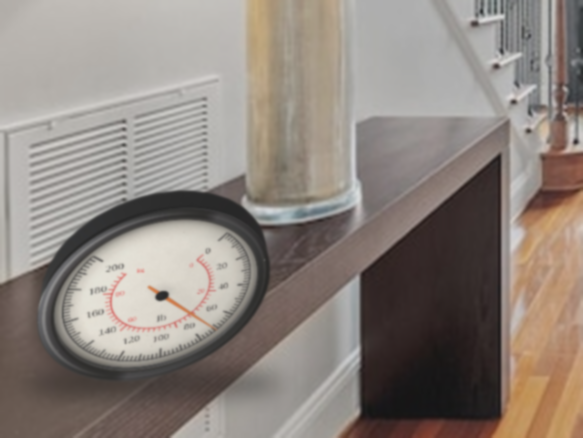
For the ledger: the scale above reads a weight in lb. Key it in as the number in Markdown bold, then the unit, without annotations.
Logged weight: **70** lb
